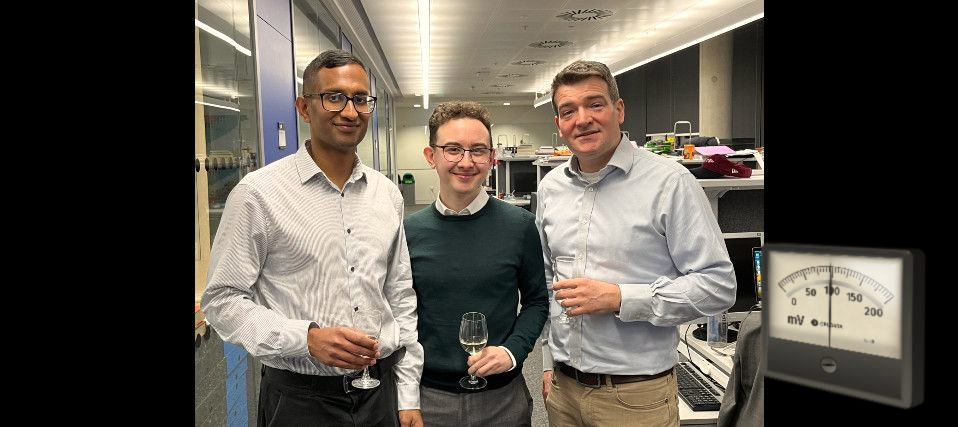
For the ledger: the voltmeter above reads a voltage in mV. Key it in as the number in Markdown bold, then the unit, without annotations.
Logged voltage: **100** mV
